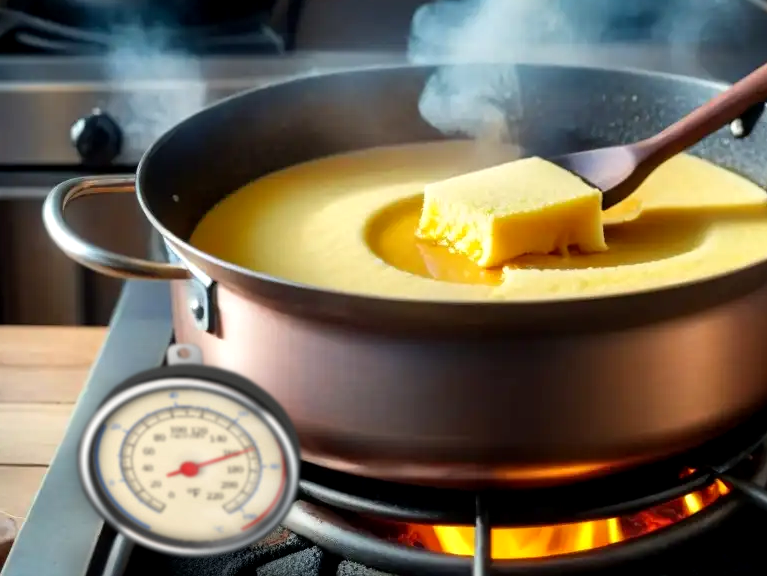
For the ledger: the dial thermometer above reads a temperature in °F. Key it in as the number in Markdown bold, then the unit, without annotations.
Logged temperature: **160** °F
